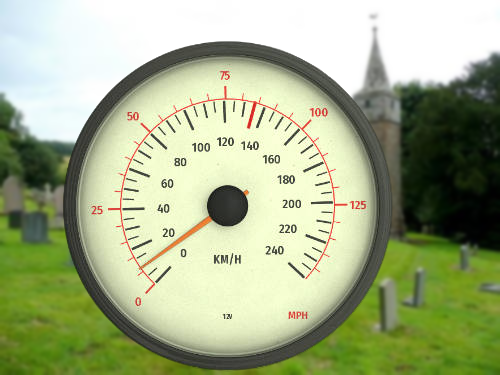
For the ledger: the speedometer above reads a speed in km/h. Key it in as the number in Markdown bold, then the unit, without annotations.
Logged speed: **10** km/h
